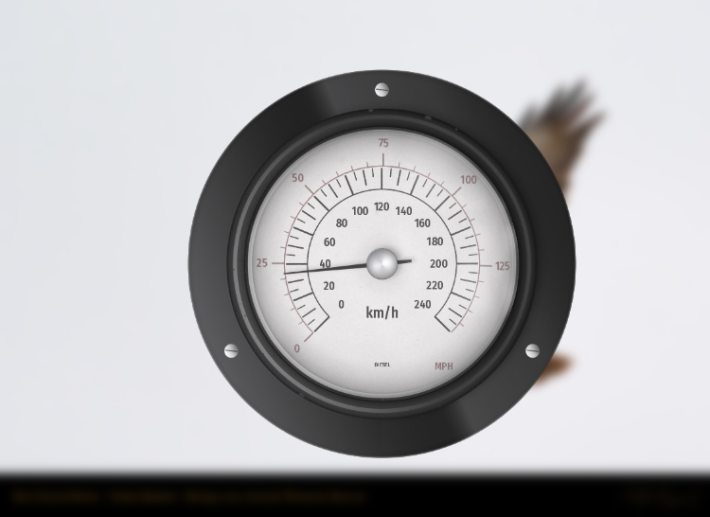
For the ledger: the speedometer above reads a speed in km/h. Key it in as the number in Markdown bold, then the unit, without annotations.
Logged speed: **35** km/h
